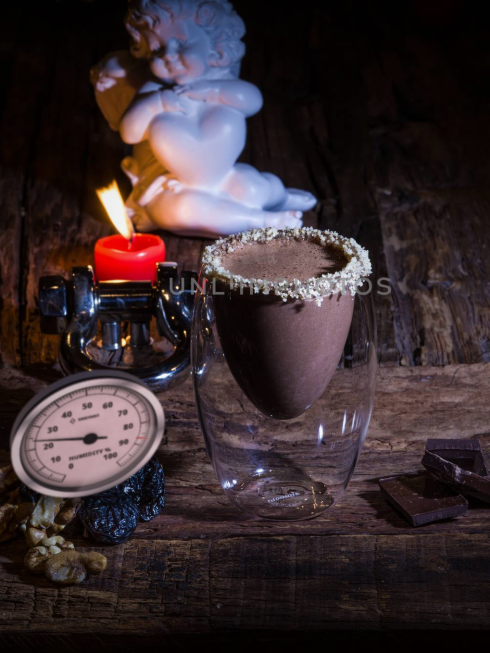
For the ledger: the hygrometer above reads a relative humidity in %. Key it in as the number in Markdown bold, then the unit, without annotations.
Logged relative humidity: **25** %
